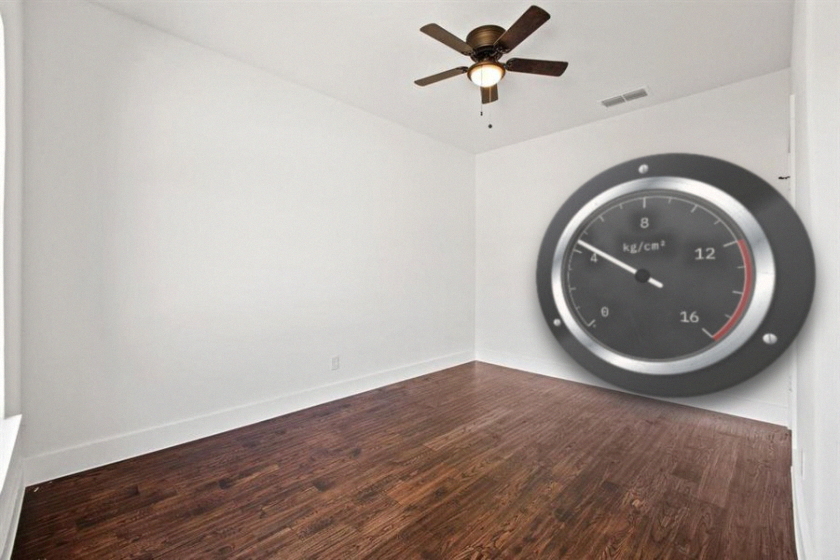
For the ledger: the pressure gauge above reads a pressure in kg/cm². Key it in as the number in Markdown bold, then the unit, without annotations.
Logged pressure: **4.5** kg/cm²
